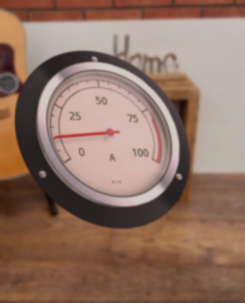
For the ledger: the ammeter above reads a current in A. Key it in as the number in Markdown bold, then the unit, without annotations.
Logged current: **10** A
